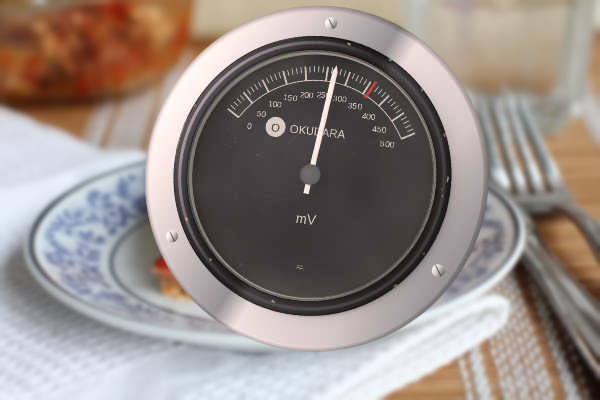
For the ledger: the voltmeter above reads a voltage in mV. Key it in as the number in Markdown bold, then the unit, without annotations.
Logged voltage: **270** mV
